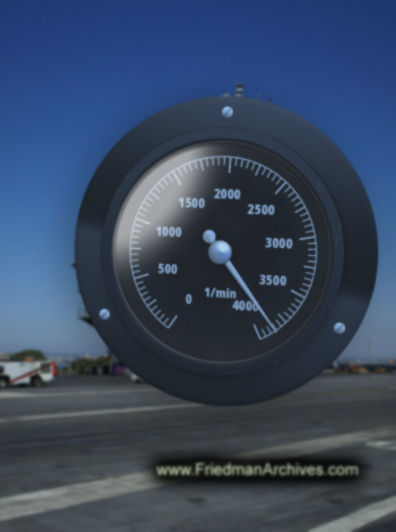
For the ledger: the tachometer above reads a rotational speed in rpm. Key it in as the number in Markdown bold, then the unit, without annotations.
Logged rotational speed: **3850** rpm
